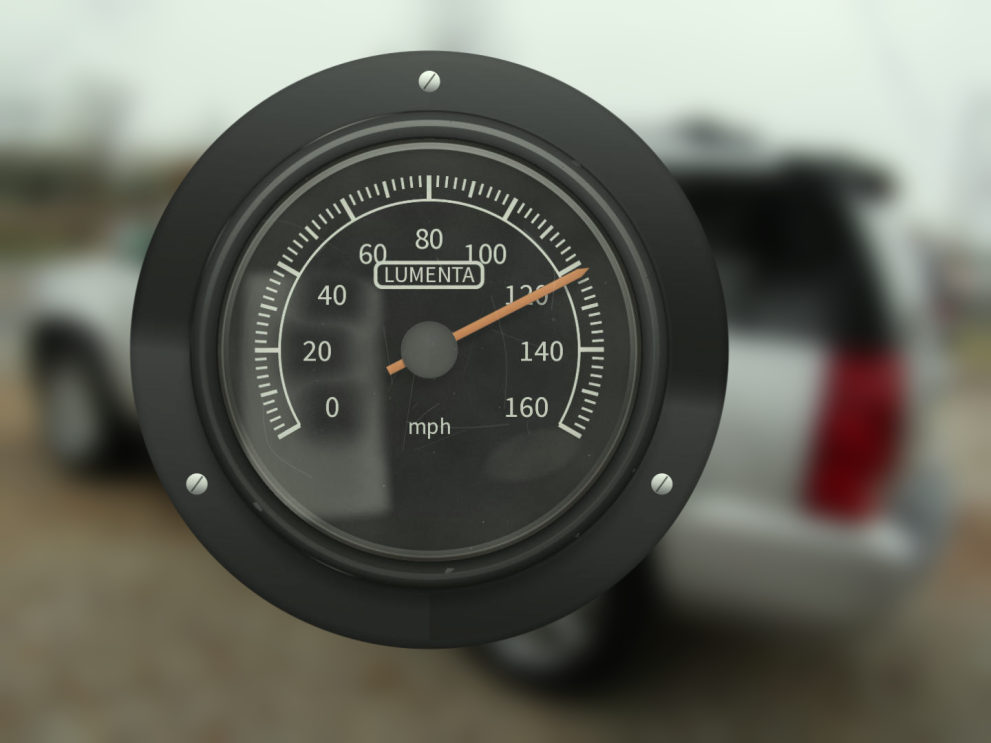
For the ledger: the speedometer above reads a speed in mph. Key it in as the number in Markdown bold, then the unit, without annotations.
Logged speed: **122** mph
